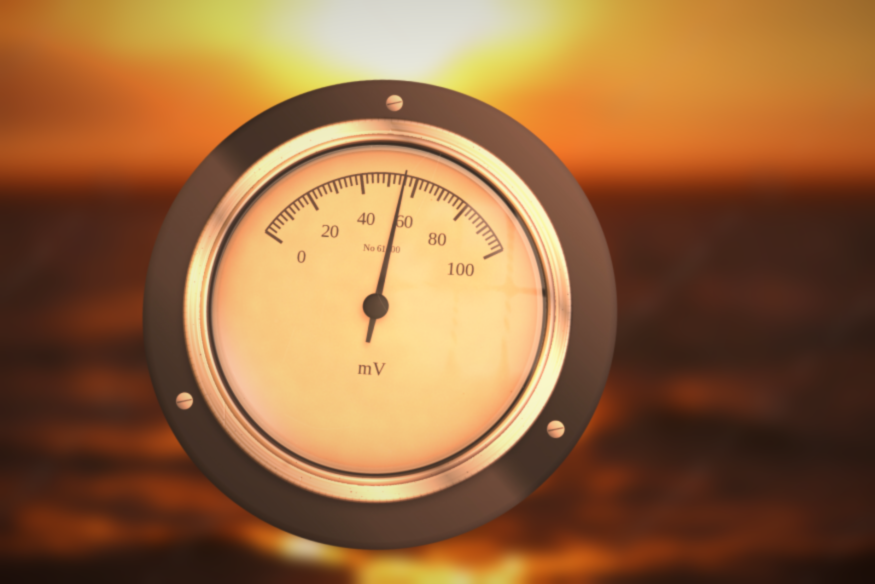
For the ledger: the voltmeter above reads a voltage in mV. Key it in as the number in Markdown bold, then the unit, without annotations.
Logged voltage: **56** mV
